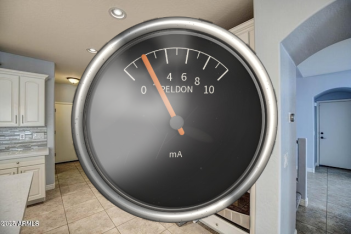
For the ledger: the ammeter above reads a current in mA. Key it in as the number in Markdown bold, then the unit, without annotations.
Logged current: **2** mA
